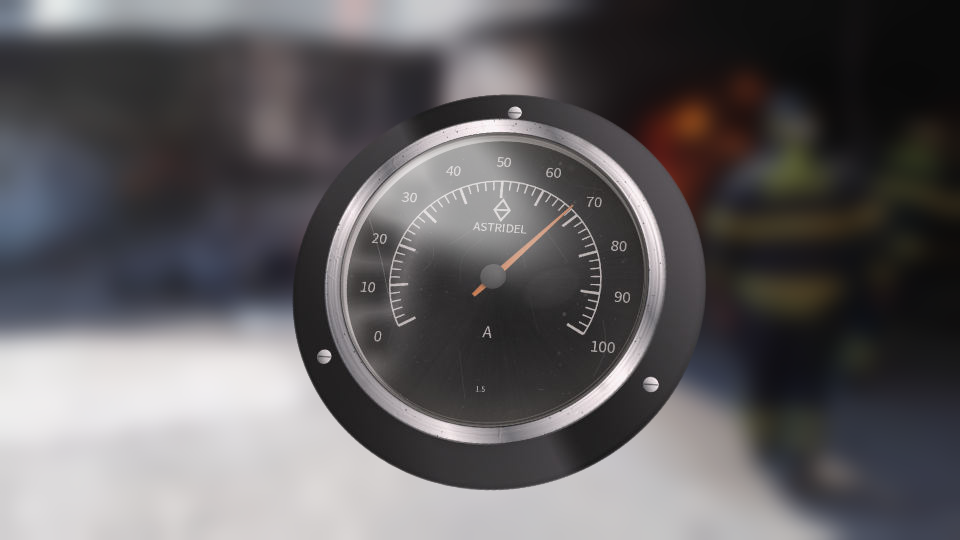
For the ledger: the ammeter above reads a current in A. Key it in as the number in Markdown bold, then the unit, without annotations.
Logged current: **68** A
